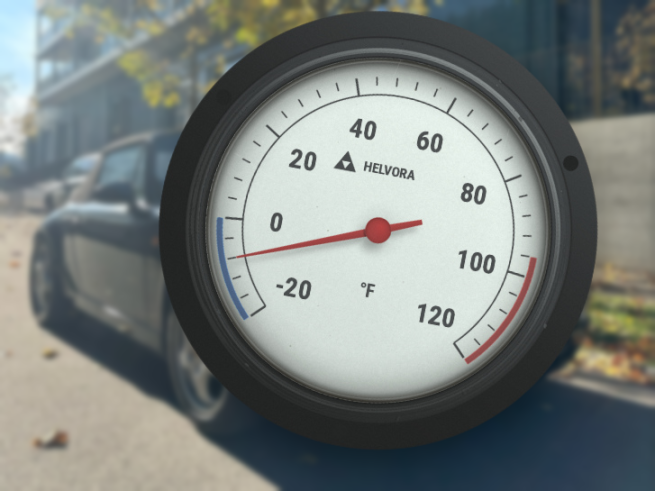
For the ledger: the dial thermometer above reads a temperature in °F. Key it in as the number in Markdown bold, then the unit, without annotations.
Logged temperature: **-8** °F
